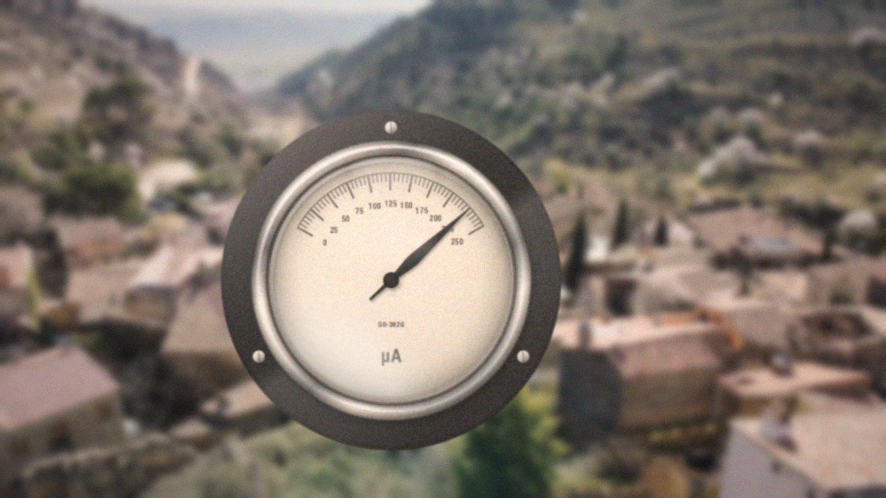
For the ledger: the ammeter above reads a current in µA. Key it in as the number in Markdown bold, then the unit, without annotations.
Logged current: **225** µA
